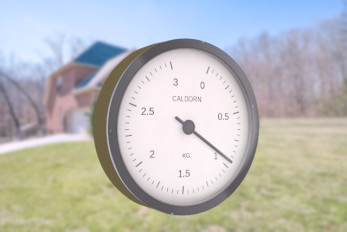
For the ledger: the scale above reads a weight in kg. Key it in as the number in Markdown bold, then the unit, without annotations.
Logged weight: **0.95** kg
